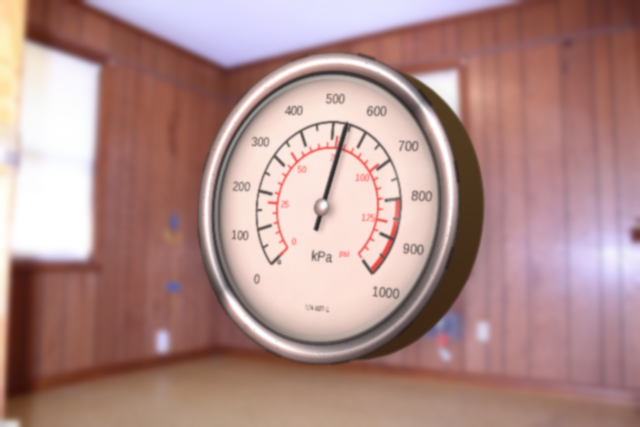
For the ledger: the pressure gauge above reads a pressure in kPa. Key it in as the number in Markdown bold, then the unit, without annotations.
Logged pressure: **550** kPa
